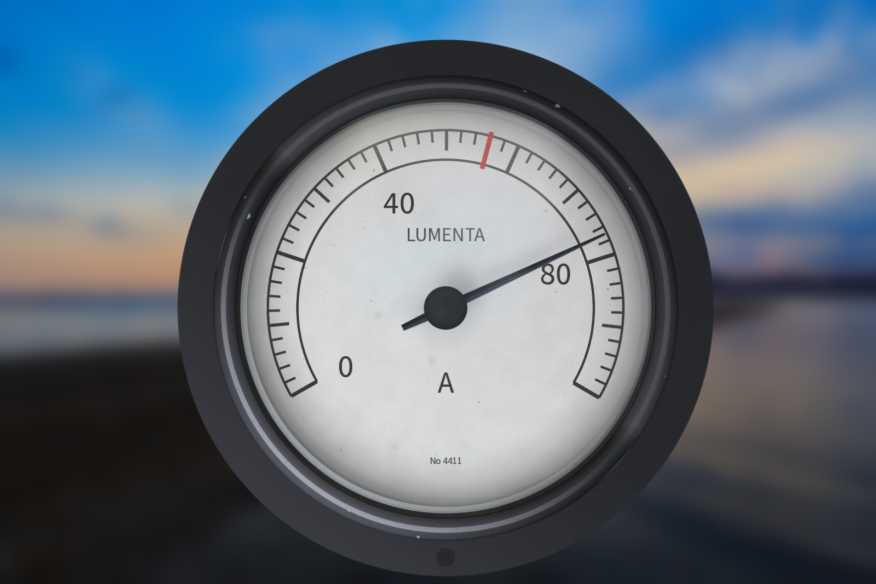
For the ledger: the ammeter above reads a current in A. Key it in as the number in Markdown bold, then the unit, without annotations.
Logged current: **77** A
